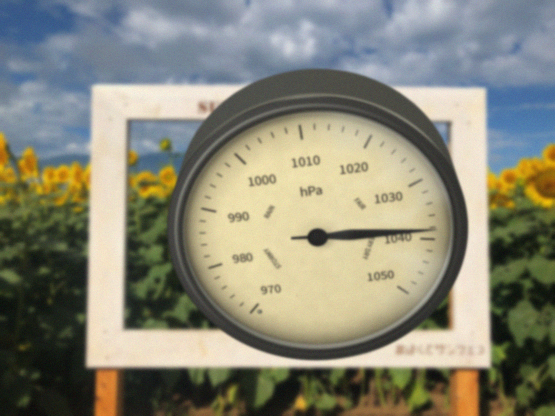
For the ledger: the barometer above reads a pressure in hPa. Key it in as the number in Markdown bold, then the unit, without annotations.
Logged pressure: **1038** hPa
